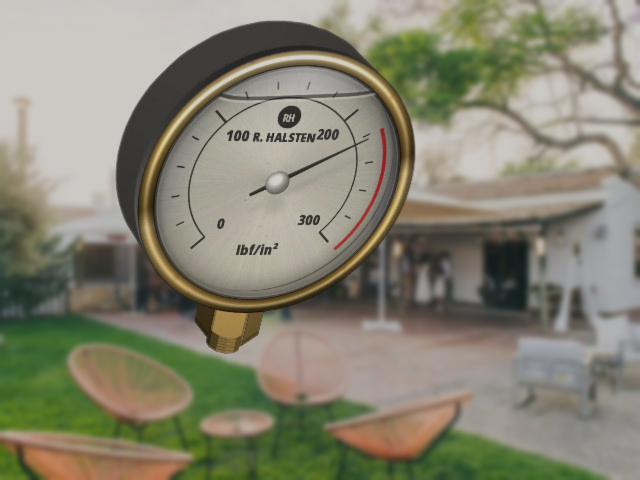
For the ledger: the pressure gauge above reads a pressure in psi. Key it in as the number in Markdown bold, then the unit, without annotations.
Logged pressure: **220** psi
